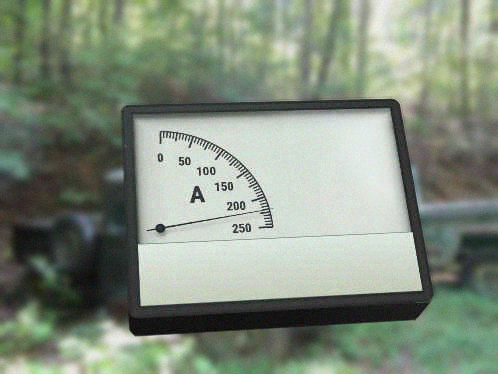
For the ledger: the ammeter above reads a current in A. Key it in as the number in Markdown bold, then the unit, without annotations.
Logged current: **225** A
